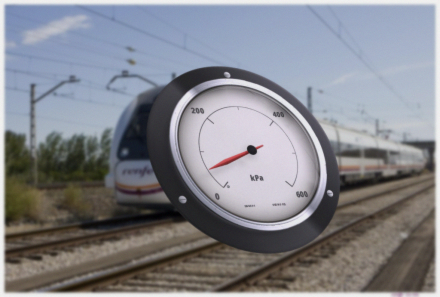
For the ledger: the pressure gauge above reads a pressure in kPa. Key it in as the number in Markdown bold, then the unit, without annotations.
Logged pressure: **50** kPa
